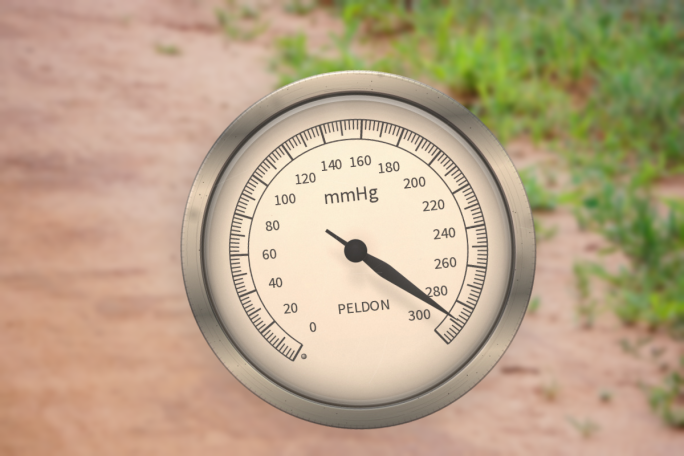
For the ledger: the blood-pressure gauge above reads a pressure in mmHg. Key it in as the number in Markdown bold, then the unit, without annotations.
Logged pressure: **288** mmHg
